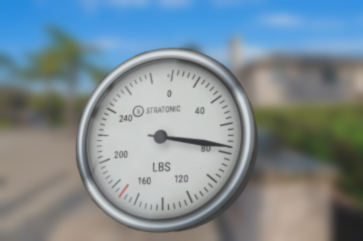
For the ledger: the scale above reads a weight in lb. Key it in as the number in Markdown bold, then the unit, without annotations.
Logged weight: **76** lb
